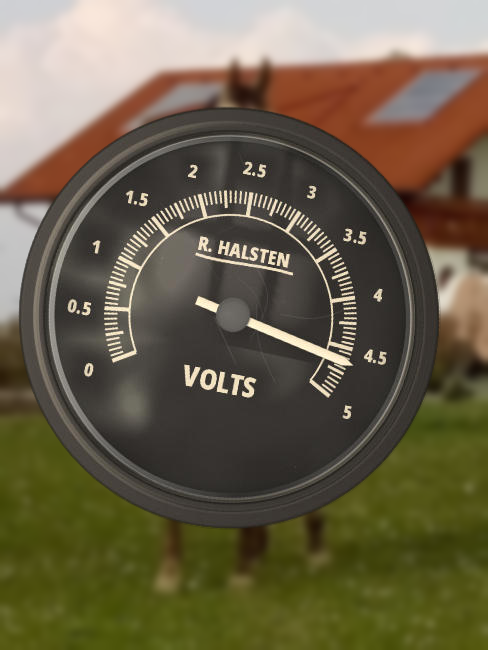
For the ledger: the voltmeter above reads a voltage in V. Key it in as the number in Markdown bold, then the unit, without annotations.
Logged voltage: **4.65** V
